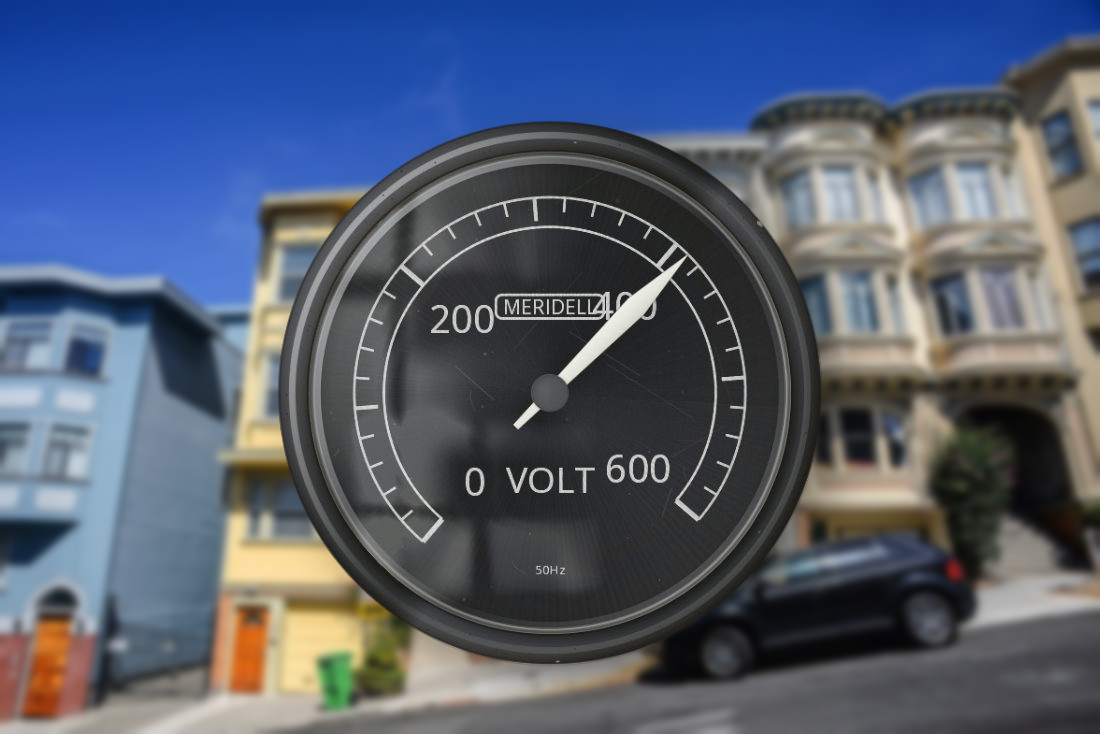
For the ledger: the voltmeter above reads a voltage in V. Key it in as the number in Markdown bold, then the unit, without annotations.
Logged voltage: **410** V
